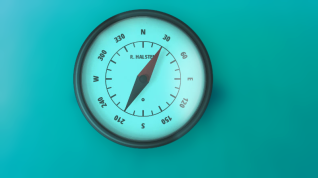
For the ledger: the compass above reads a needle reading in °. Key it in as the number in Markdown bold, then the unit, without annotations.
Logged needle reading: **30** °
